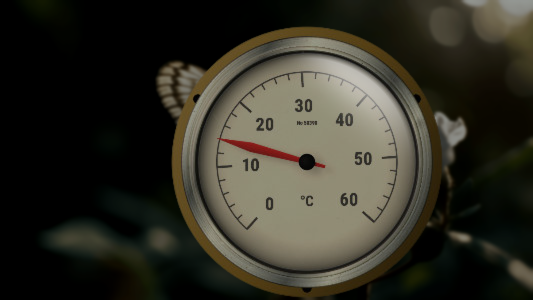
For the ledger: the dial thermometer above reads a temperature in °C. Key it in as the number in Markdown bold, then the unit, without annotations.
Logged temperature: **14** °C
